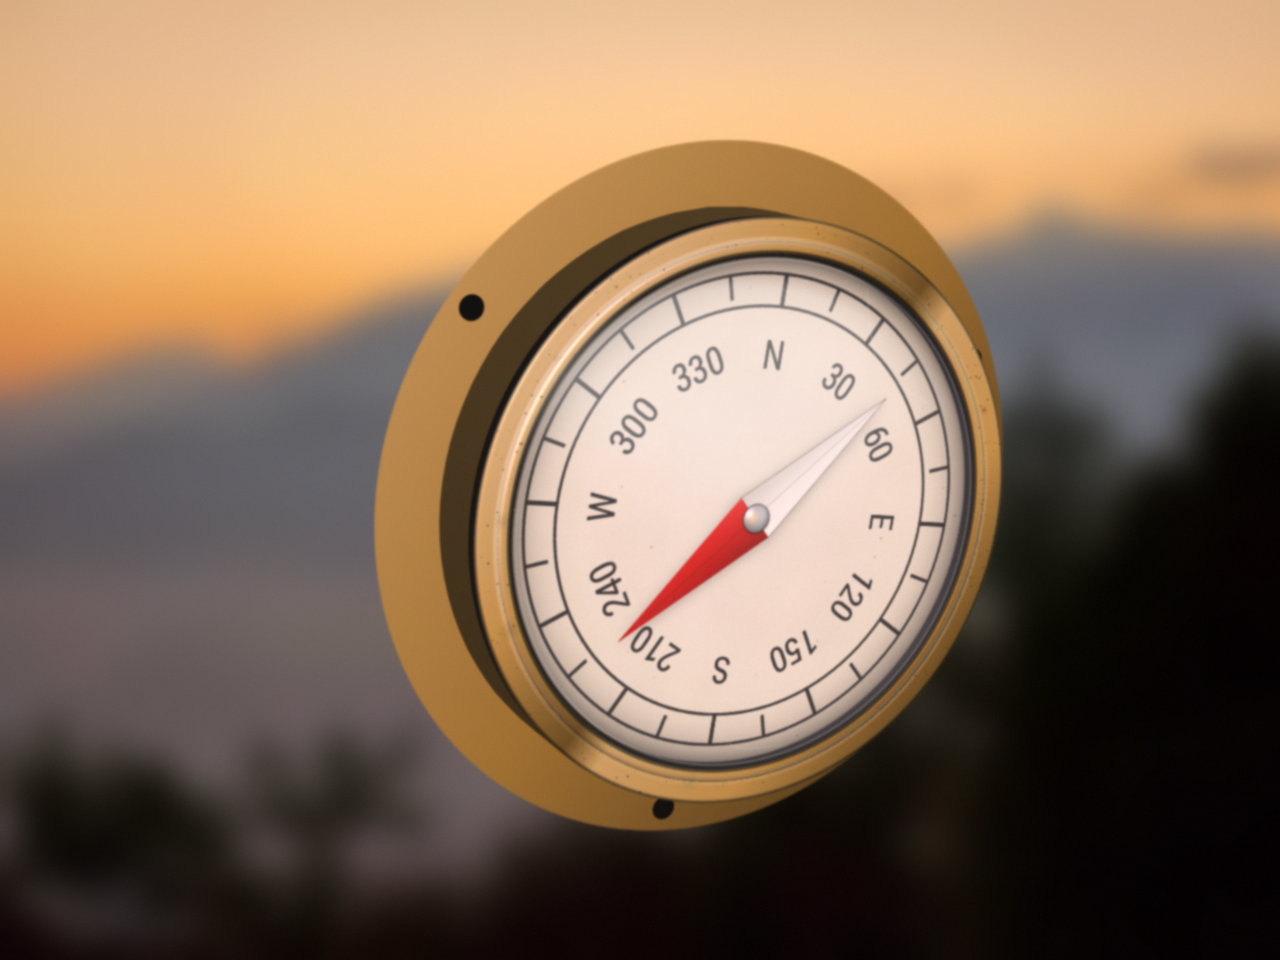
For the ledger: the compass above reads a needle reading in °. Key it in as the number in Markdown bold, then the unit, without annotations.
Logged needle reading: **225** °
